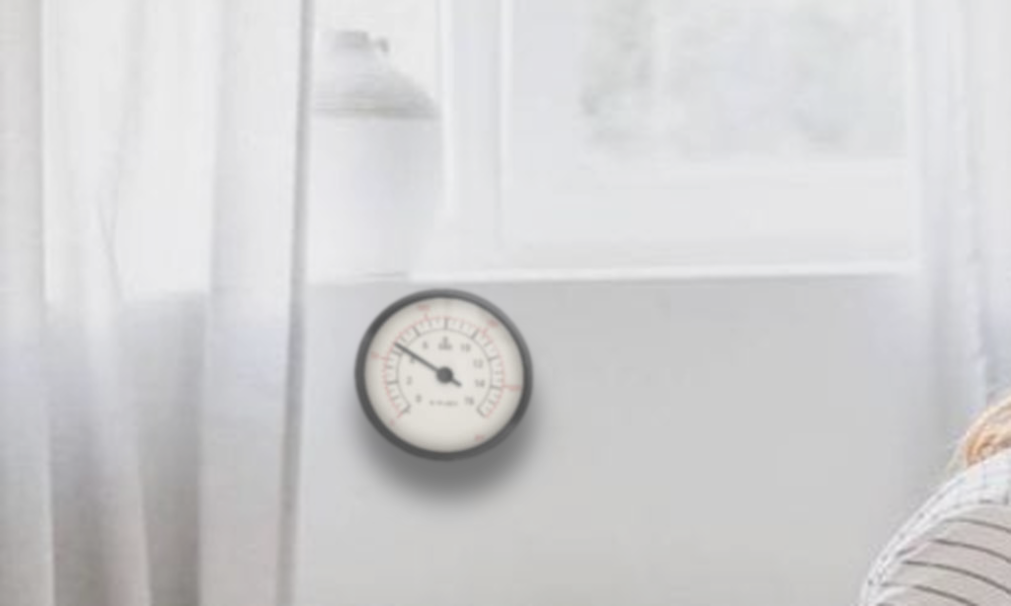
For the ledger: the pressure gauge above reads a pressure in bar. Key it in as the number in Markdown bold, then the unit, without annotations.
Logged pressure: **4.5** bar
